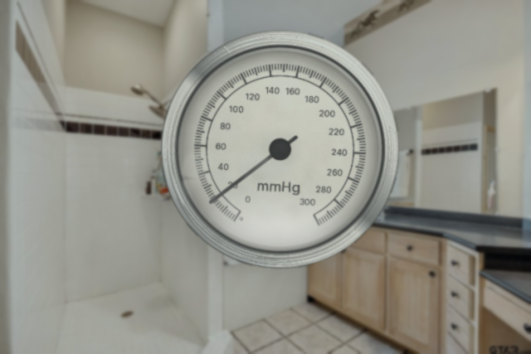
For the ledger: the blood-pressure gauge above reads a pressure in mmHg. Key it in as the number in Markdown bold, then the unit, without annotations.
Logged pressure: **20** mmHg
